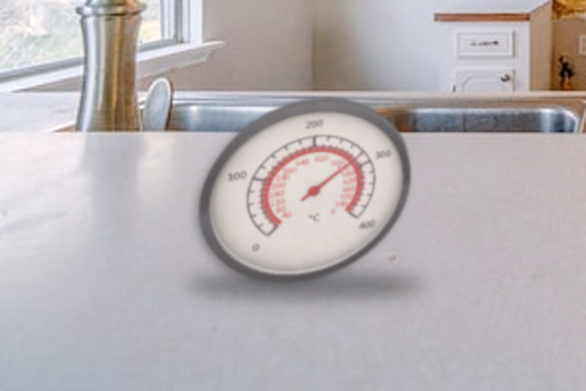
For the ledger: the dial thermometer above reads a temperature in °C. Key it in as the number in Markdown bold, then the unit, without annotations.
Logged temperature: **280** °C
